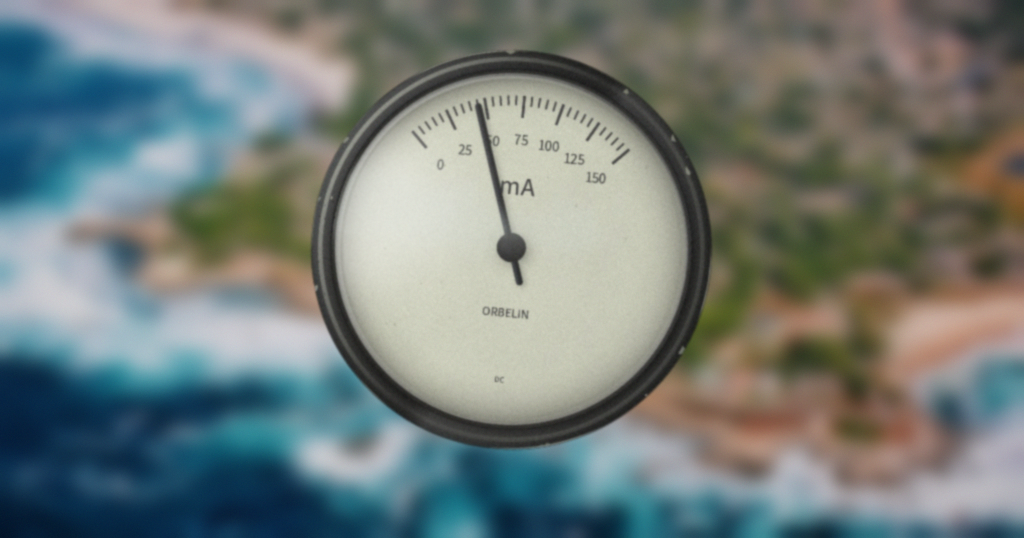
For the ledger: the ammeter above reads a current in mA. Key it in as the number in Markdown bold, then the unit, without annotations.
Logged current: **45** mA
